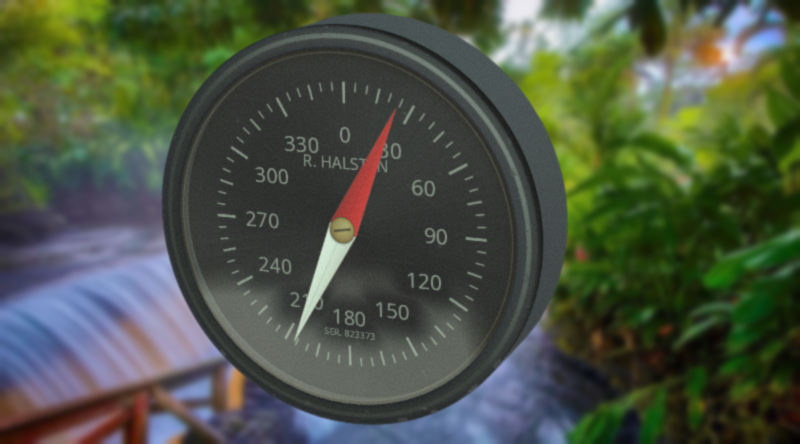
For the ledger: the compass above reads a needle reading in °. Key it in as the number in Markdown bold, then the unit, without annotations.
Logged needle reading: **25** °
